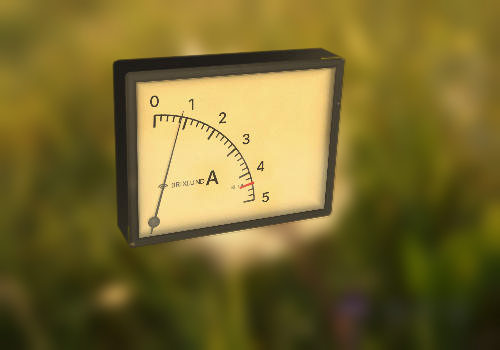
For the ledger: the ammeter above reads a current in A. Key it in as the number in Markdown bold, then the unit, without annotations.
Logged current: **0.8** A
